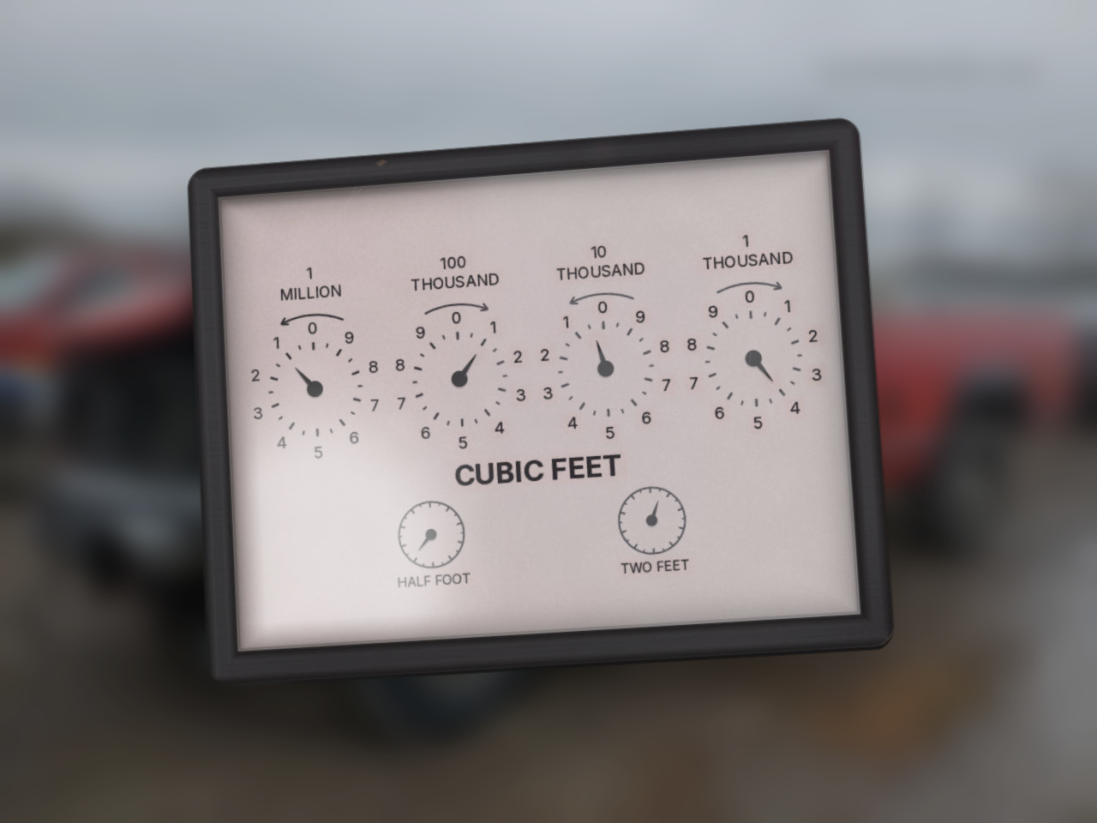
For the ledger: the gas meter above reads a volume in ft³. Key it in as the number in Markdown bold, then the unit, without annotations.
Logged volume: **110400** ft³
